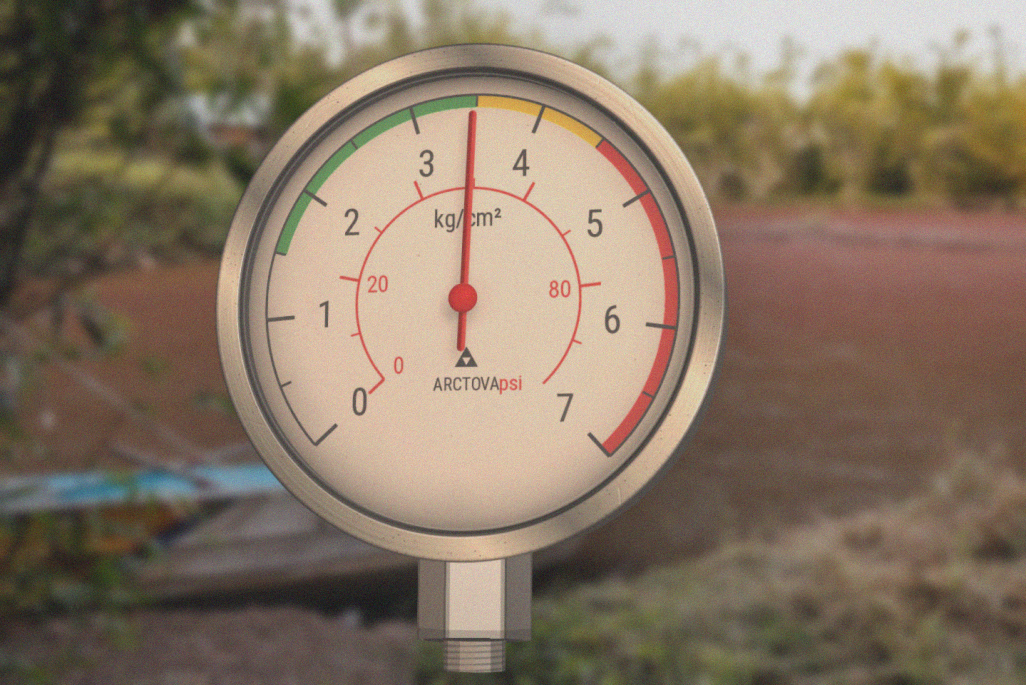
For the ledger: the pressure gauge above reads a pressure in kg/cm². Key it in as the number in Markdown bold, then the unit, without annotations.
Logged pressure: **3.5** kg/cm²
